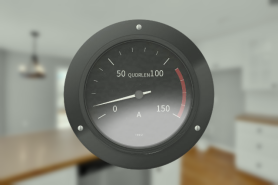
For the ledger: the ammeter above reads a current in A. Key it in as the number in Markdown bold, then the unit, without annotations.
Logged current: **10** A
